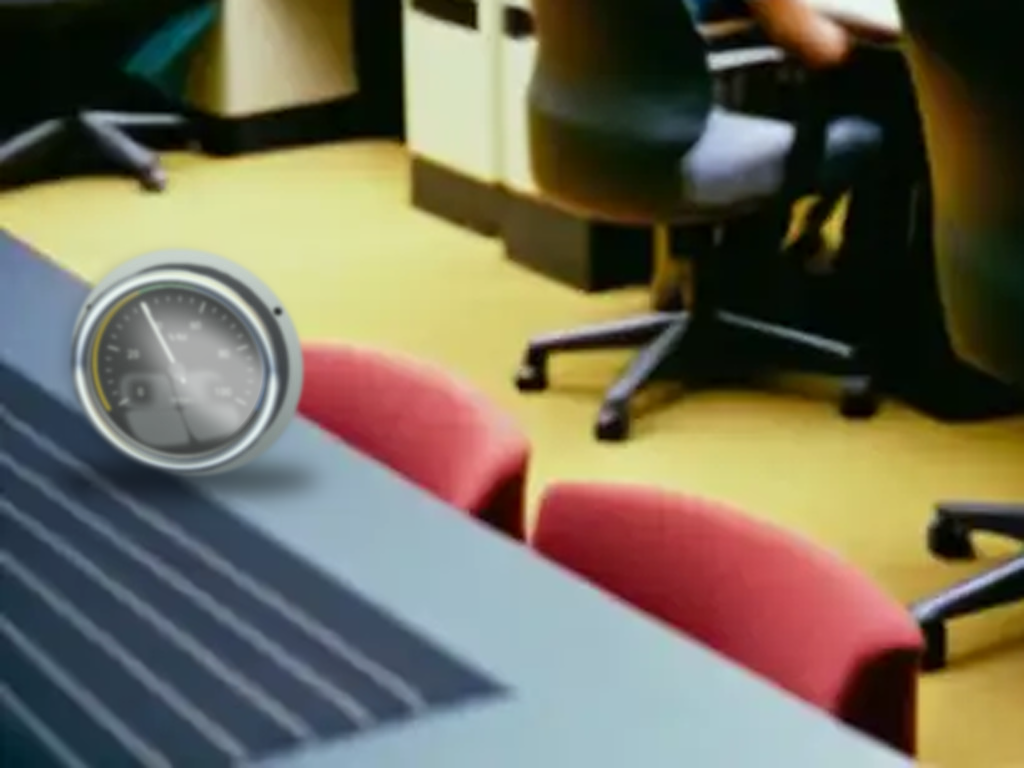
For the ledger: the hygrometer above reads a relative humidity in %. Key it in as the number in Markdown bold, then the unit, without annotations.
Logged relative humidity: **40** %
